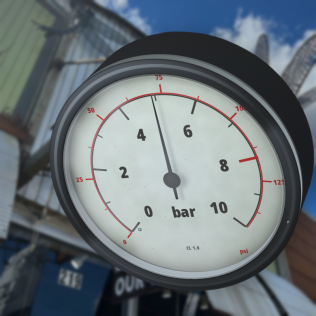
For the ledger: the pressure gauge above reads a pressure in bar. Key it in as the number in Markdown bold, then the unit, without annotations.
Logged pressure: **5** bar
